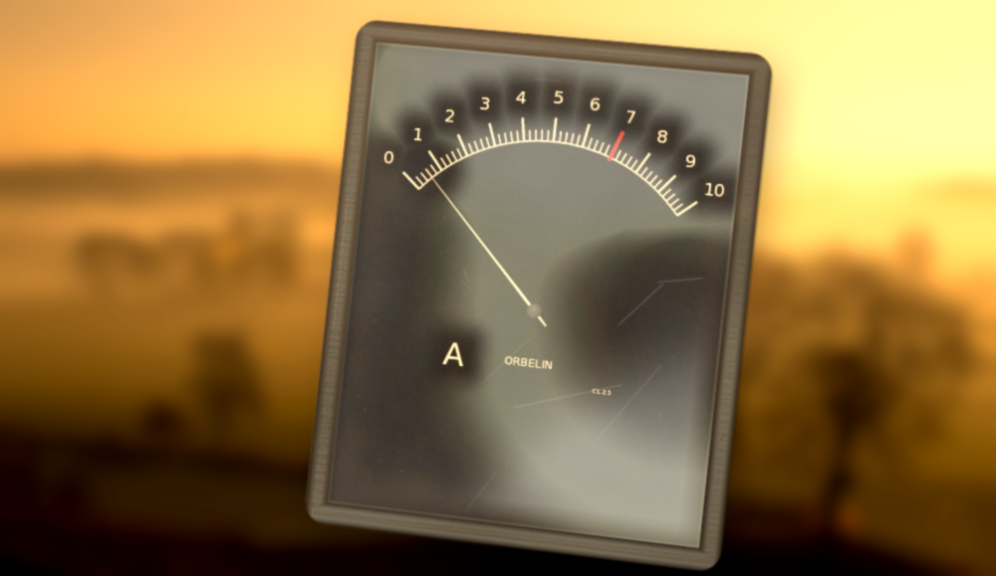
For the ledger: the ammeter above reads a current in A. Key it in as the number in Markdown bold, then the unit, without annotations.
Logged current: **0.6** A
